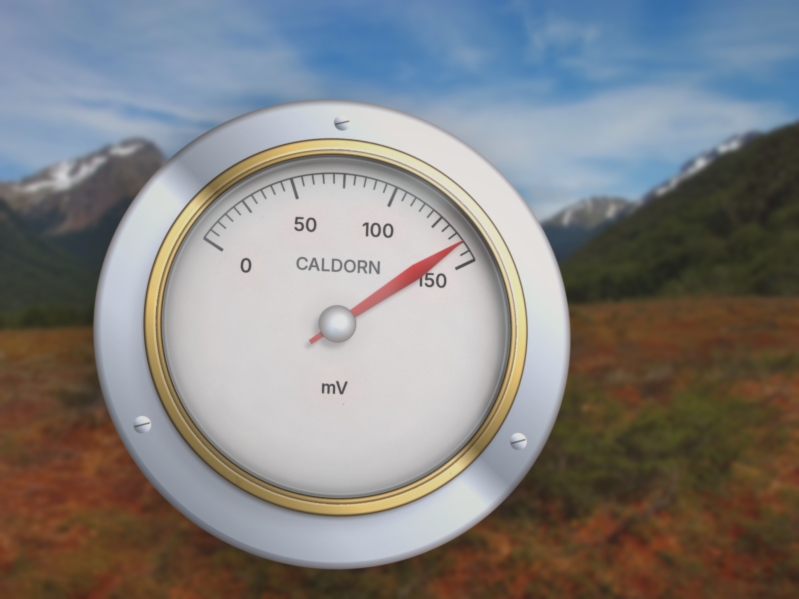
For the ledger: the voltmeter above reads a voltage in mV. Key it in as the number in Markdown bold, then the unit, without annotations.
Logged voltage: **140** mV
